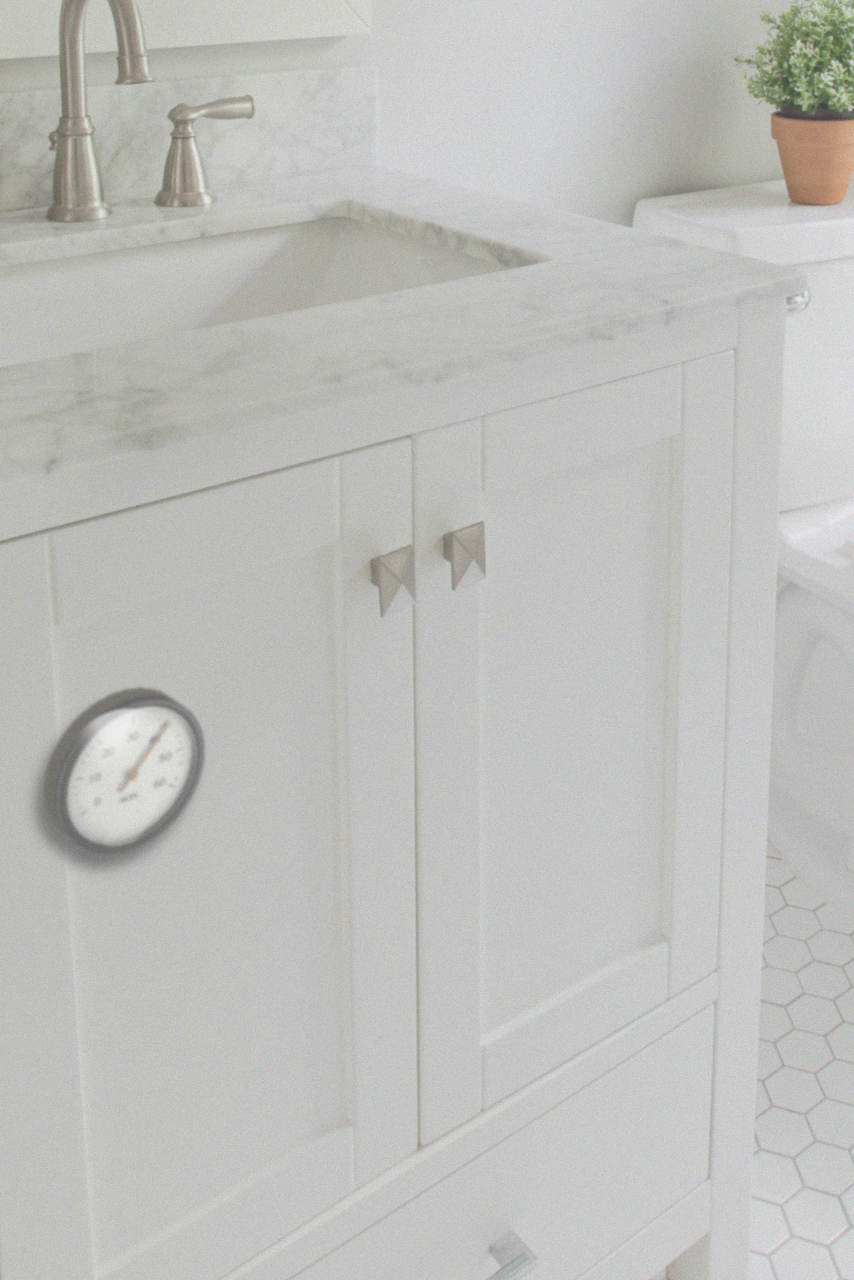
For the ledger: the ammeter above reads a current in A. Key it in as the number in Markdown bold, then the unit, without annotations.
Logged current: **40** A
